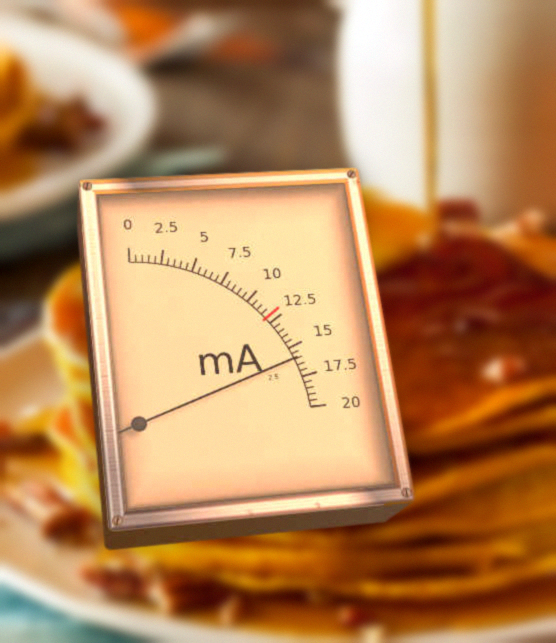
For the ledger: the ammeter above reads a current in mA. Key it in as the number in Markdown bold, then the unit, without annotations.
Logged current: **16** mA
